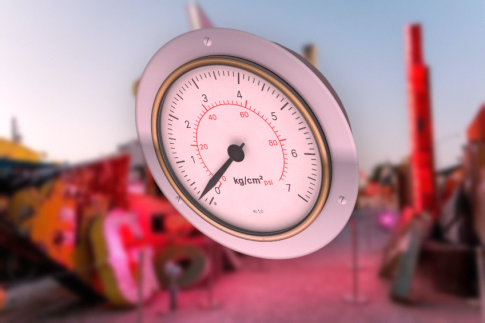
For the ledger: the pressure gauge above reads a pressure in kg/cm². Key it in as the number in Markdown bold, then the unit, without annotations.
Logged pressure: **0.2** kg/cm²
